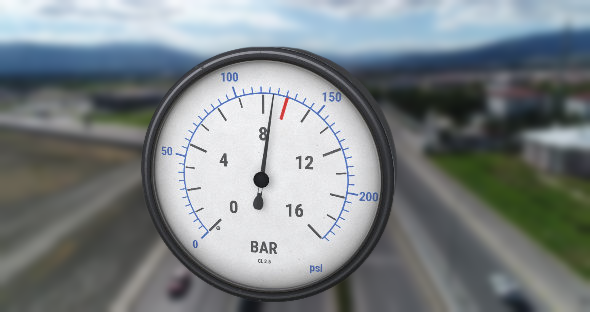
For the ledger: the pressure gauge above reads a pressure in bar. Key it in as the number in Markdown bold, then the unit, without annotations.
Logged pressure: **8.5** bar
